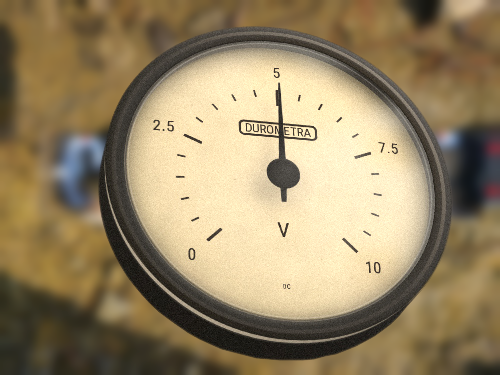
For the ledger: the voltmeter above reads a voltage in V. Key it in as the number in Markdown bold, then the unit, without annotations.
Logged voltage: **5** V
